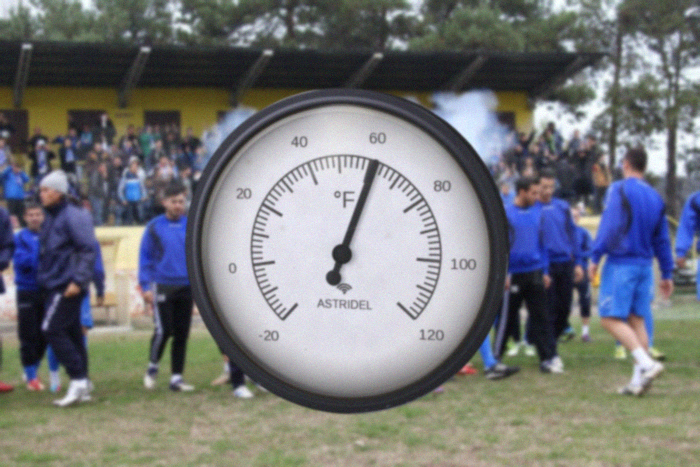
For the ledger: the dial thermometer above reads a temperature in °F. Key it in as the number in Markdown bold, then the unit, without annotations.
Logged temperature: **62** °F
